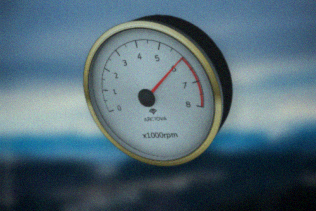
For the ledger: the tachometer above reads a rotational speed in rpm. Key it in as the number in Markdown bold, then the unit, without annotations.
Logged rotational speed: **6000** rpm
